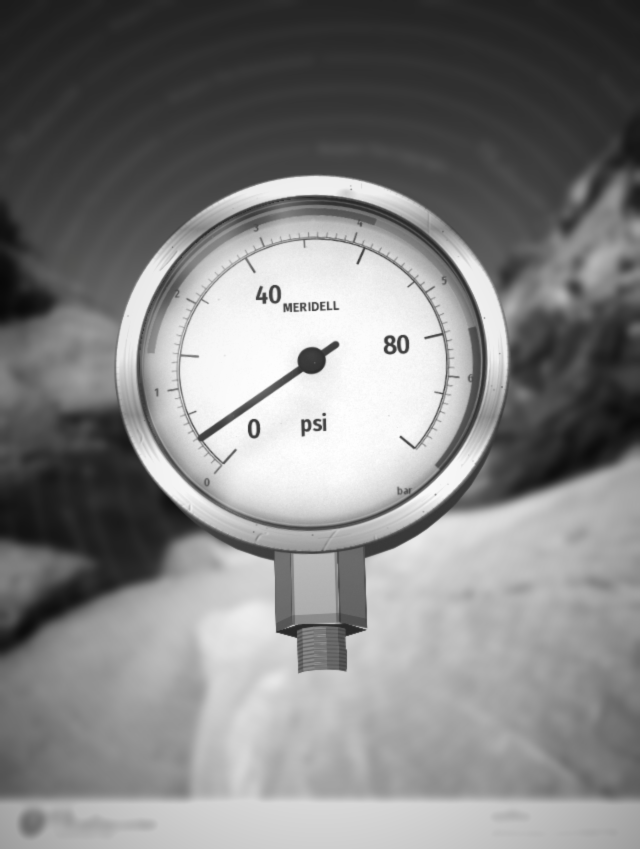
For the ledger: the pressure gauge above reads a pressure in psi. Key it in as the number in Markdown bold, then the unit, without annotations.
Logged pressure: **5** psi
